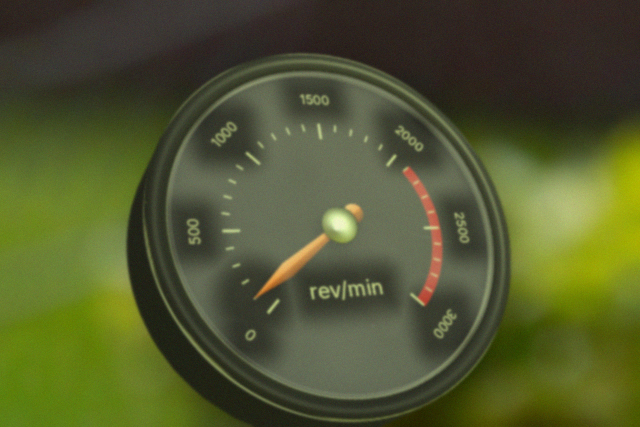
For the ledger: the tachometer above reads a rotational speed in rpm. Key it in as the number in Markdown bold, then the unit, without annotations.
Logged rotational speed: **100** rpm
